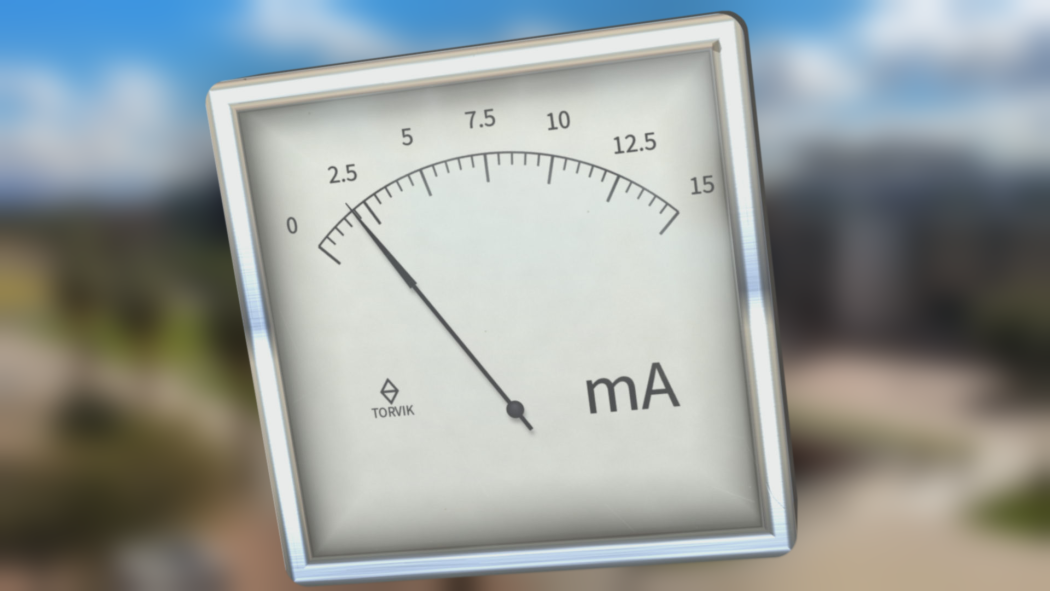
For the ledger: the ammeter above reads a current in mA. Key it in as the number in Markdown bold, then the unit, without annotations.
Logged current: **2** mA
